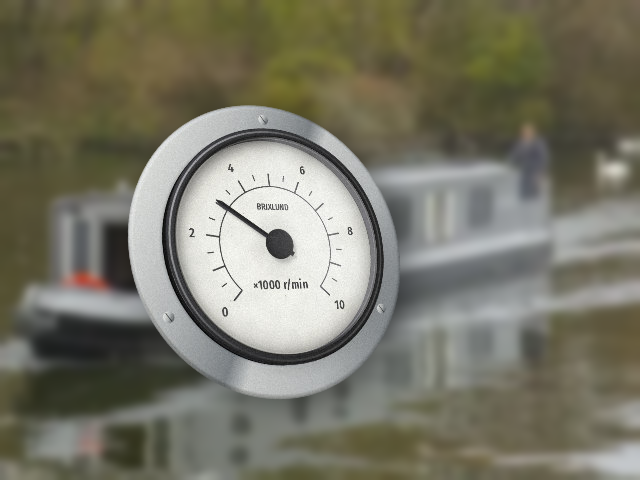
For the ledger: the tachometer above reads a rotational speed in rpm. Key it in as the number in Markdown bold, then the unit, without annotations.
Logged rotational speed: **3000** rpm
